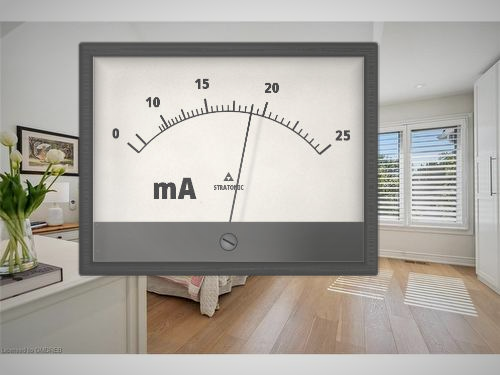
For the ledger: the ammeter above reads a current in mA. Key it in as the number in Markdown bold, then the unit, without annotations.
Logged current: **19** mA
